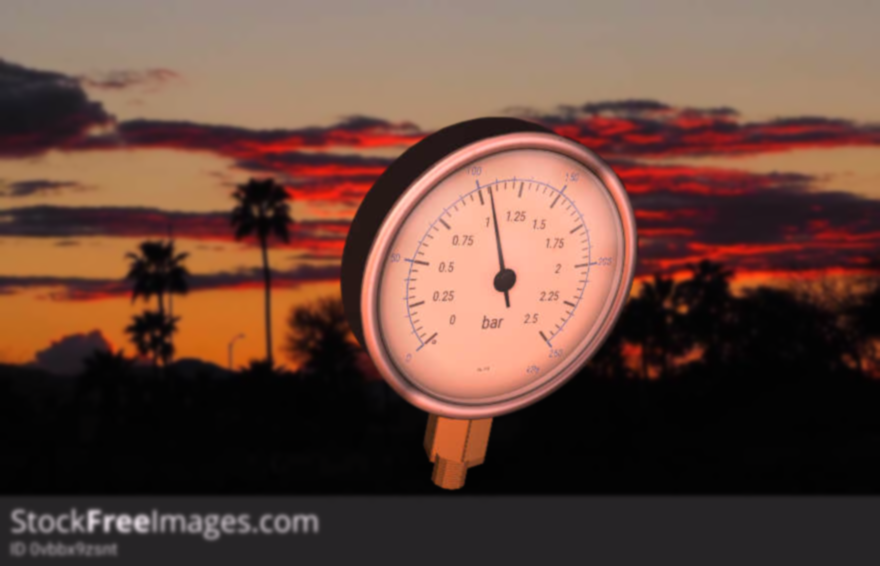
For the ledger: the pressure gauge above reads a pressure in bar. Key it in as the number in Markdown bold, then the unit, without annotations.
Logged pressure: **1.05** bar
